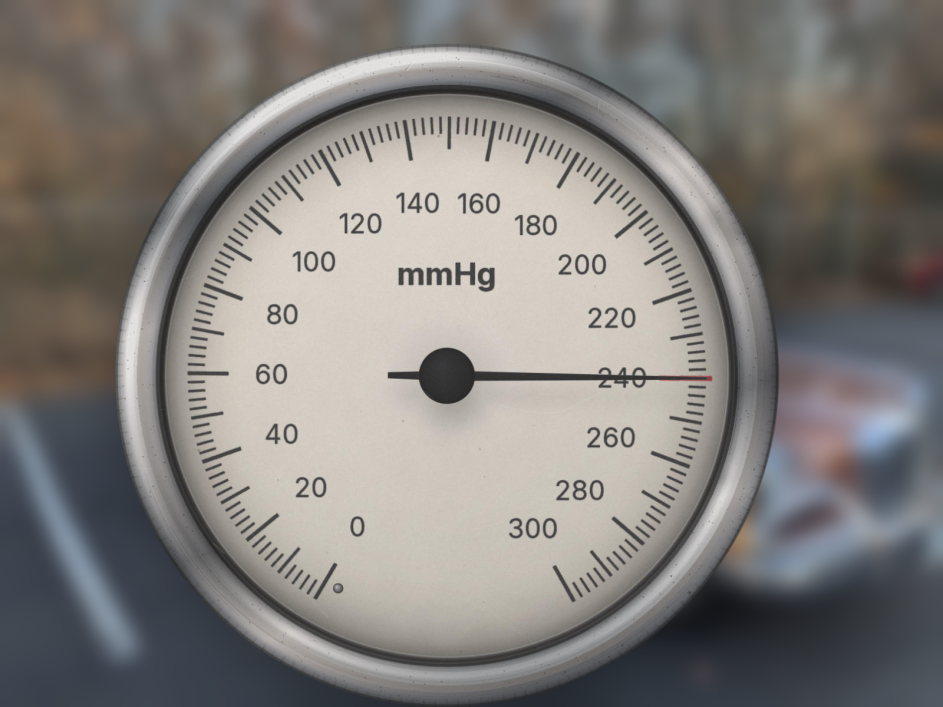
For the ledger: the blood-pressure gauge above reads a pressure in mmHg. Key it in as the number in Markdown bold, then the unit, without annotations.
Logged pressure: **240** mmHg
